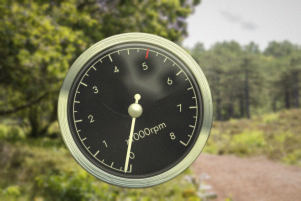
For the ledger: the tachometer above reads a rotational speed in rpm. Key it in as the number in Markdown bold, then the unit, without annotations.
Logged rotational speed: **125** rpm
